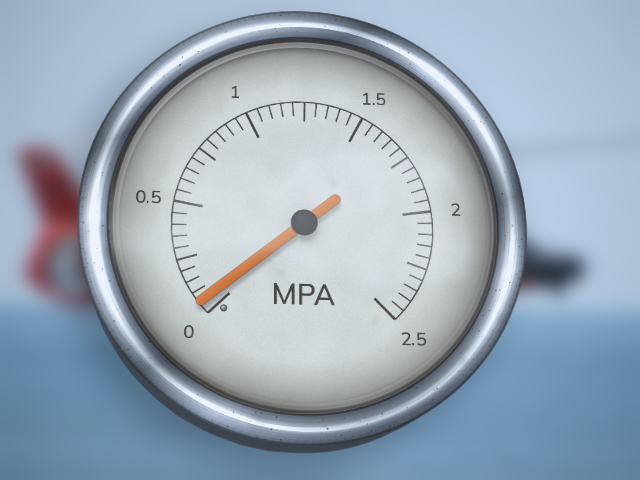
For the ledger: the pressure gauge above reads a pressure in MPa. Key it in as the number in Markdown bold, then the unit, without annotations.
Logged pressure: **0.05** MPa
